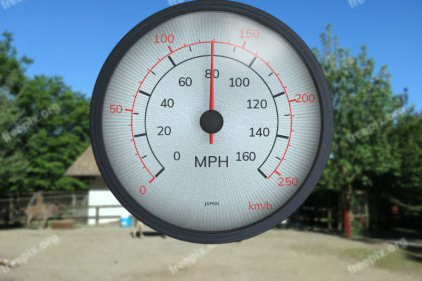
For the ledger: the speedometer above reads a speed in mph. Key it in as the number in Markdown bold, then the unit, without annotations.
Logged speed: **80** mph
